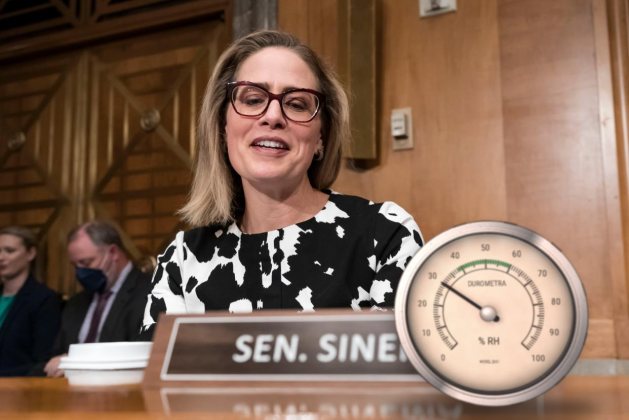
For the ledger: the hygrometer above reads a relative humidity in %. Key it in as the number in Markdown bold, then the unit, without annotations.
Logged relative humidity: **30** %
